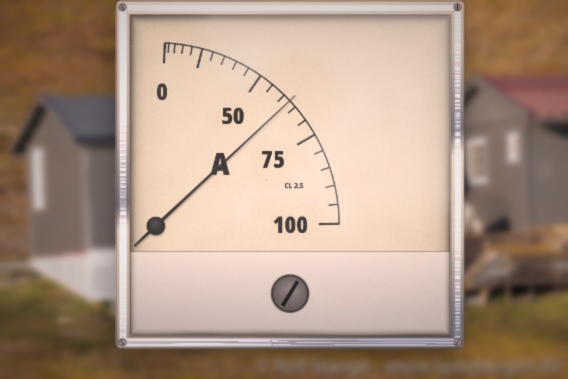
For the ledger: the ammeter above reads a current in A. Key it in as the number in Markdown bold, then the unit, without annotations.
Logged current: **62.5** A
